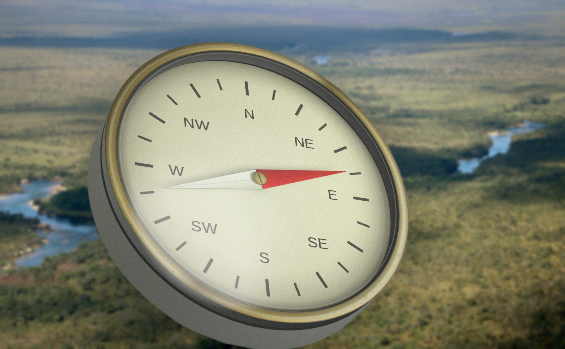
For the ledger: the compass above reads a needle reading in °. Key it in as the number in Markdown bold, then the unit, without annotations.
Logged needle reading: **75** °
